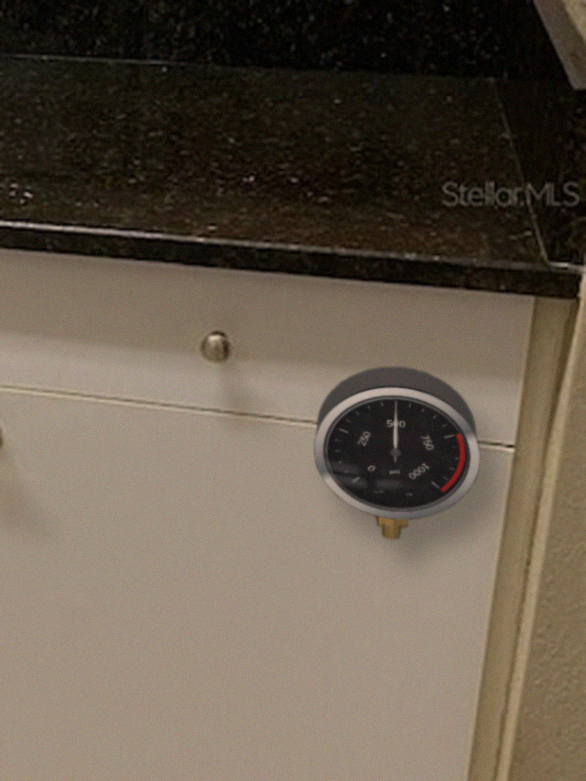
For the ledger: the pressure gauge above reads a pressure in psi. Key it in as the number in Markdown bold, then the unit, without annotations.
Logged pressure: **500** psi
